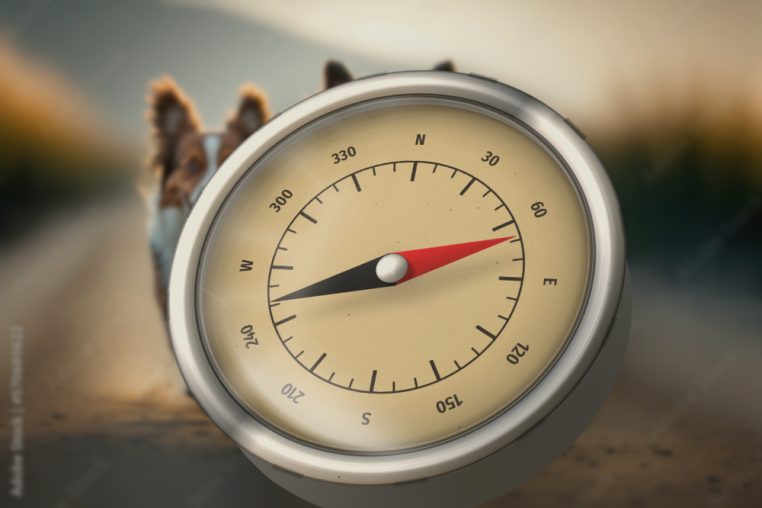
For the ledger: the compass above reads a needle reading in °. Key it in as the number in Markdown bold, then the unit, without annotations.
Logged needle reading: **70** °
